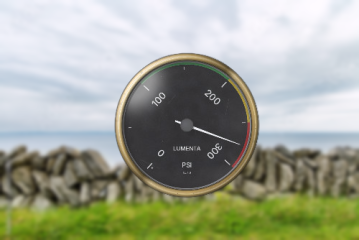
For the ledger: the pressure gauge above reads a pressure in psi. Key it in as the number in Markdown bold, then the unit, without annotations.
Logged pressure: **275** psi
